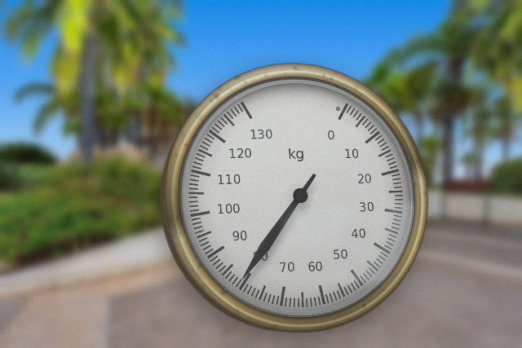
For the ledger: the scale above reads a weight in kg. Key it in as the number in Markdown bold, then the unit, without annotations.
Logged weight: **81** kg
